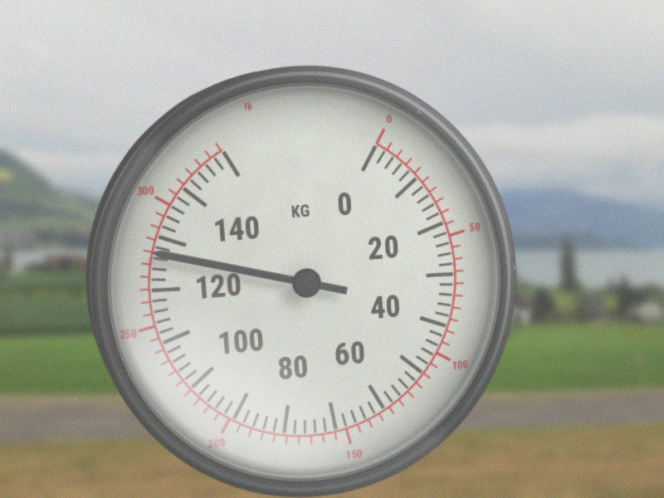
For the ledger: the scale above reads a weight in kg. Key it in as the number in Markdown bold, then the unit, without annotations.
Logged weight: **127** kg
